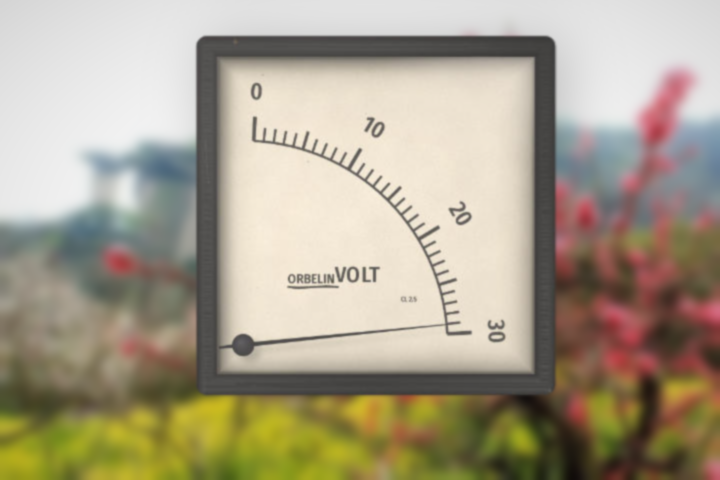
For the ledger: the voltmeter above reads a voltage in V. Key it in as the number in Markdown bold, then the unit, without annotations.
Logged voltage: **29** V
